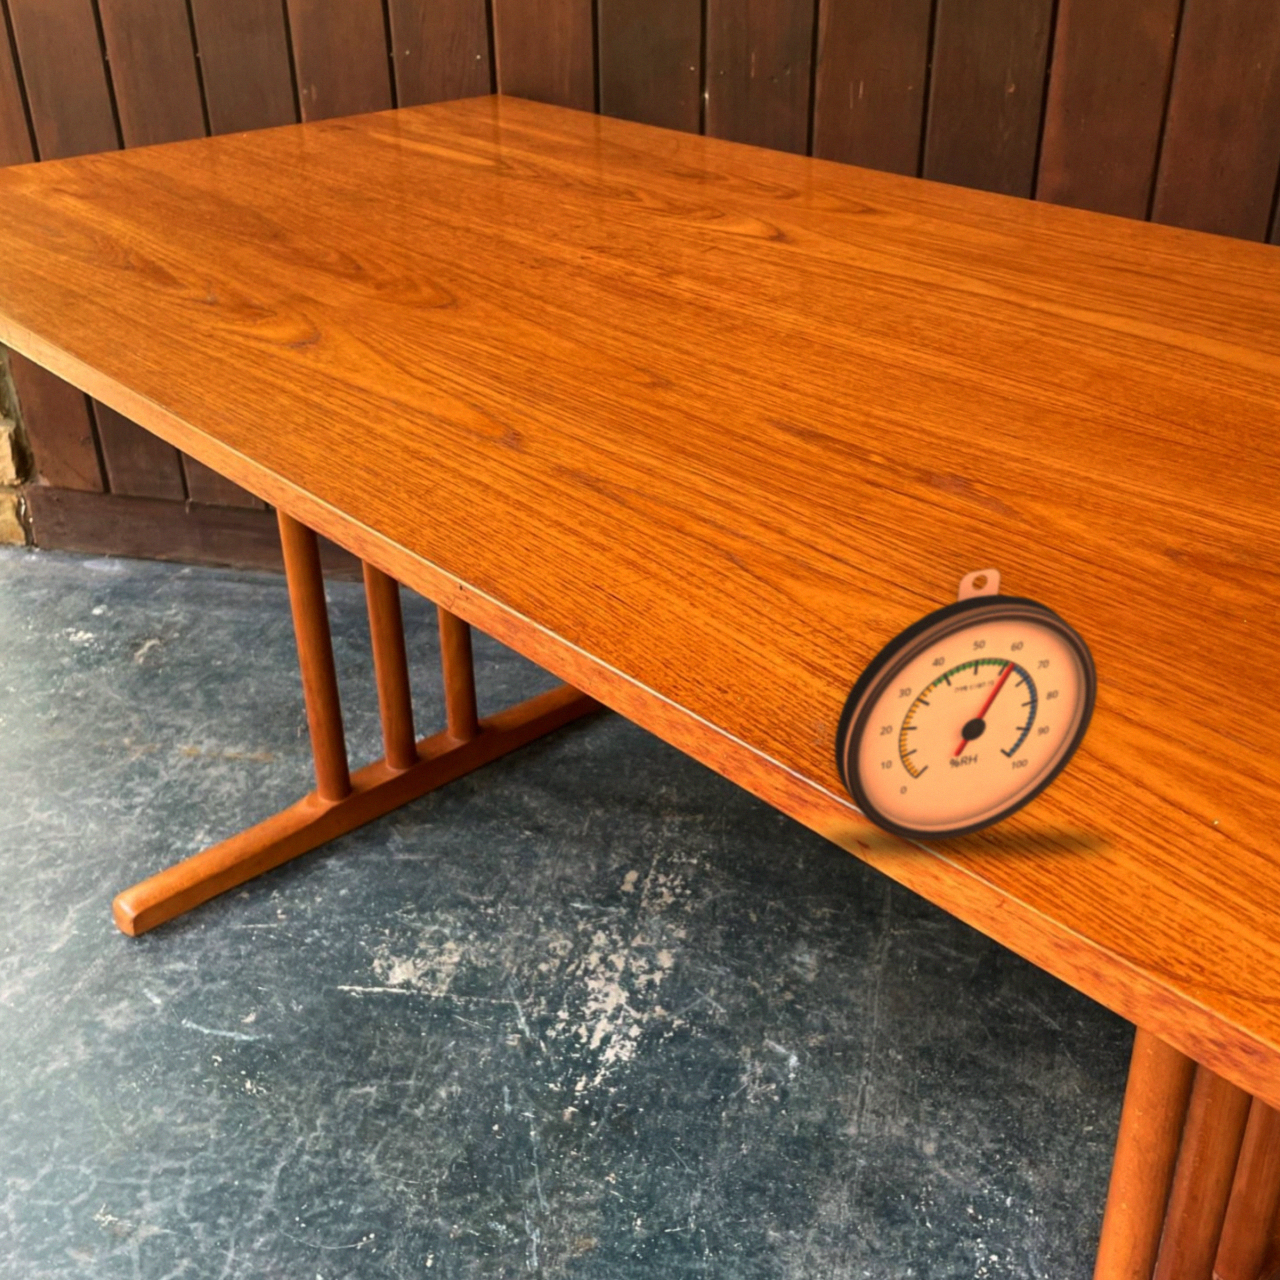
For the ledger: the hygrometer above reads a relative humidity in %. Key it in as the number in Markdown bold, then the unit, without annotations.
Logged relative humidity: **60** %
